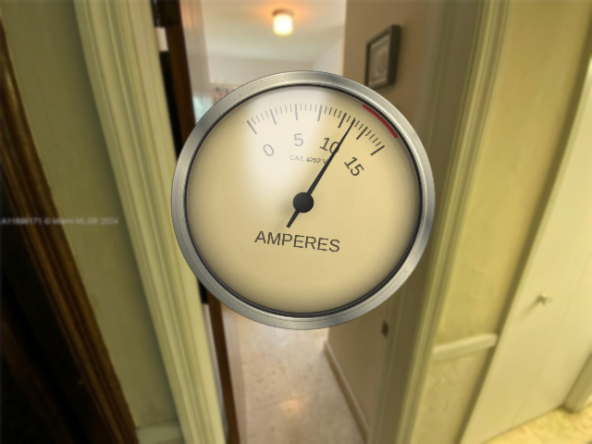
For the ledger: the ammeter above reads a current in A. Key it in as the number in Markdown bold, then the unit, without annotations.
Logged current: **11** A
